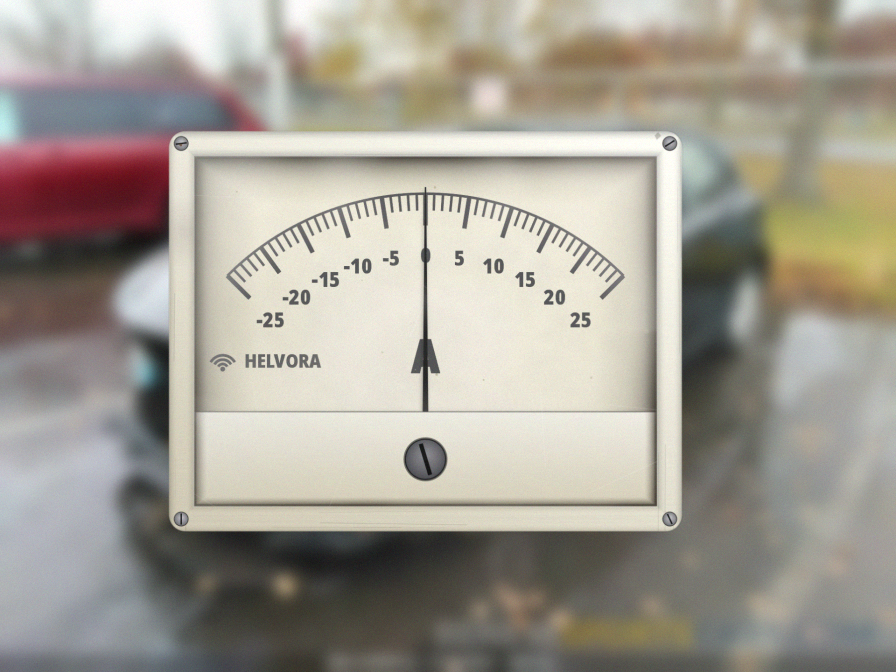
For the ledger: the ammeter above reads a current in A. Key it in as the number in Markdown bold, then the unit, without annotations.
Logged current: **0** A
